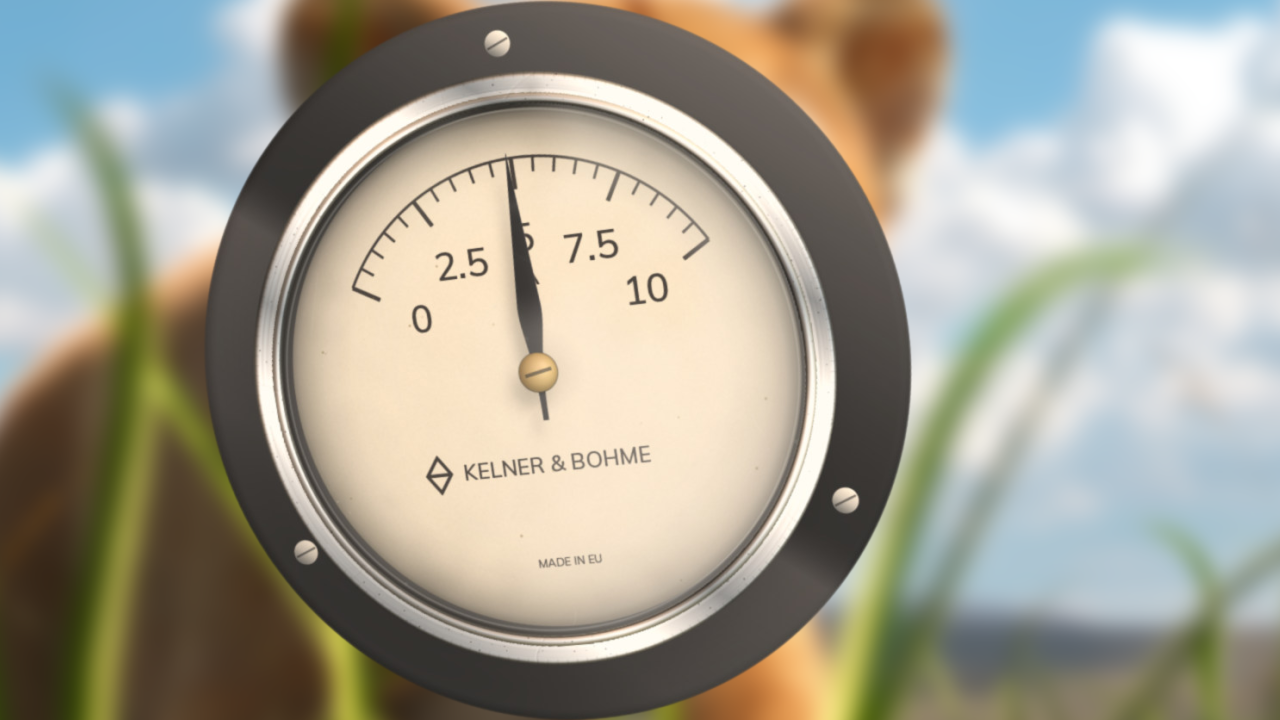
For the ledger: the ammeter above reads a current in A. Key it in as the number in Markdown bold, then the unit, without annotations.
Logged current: **5** A
